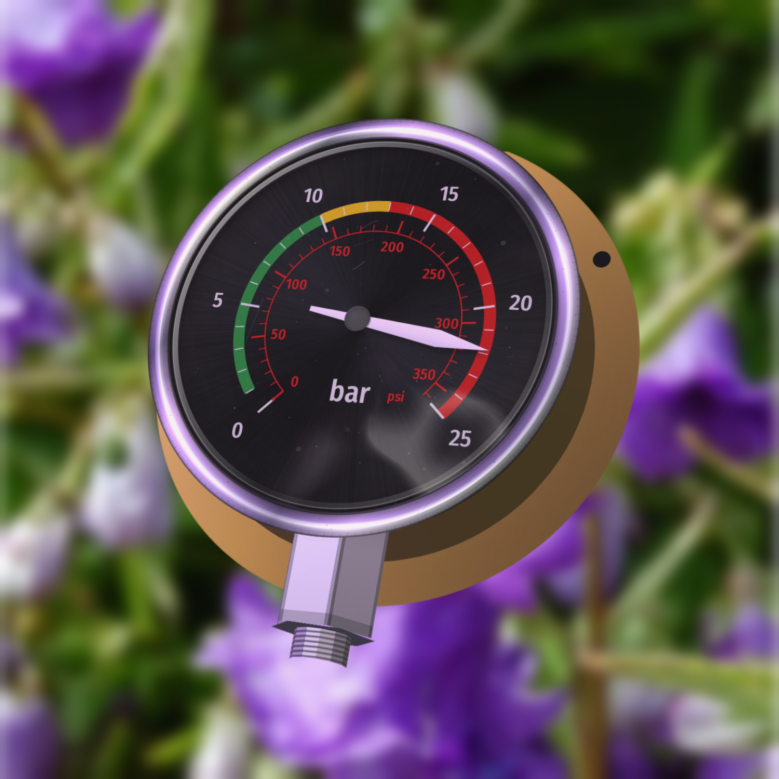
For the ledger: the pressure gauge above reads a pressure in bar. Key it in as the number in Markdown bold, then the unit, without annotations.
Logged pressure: **22** bar
